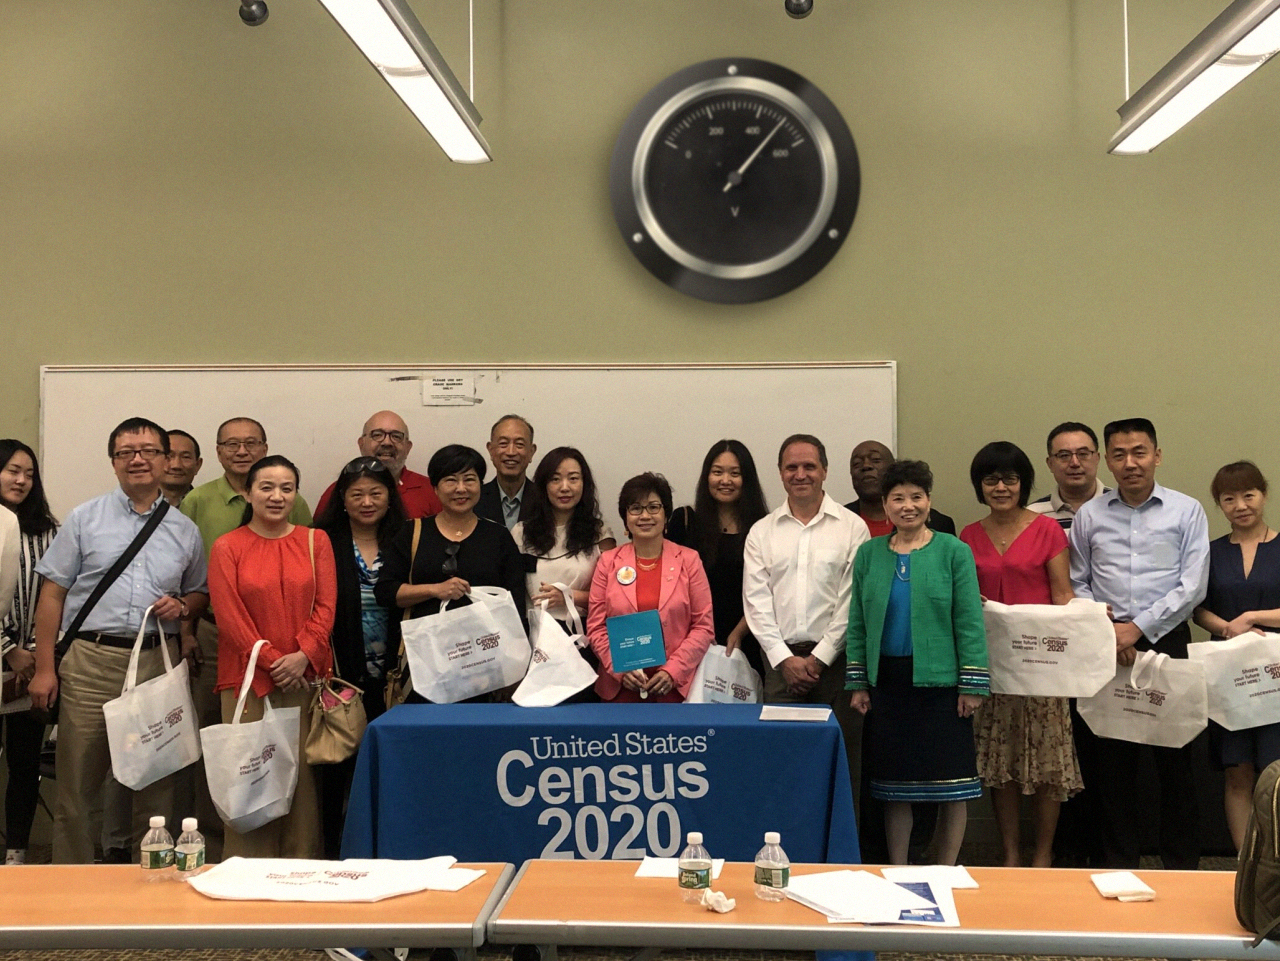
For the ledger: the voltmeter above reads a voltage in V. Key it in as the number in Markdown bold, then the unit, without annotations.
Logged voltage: **500** V
